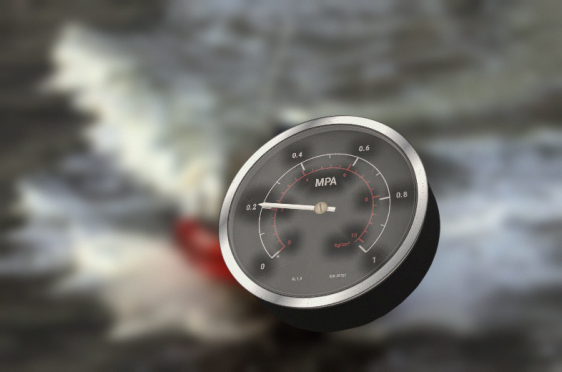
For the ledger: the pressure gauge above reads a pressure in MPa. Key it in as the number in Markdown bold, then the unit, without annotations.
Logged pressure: **0.2** MPa
